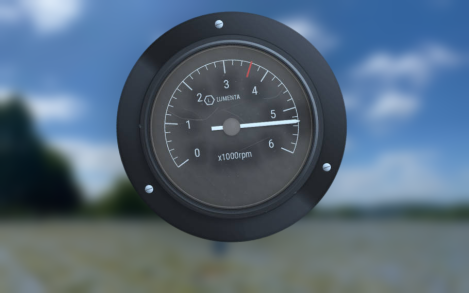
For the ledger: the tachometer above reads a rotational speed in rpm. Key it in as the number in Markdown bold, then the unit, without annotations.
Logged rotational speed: **5300** rpm
